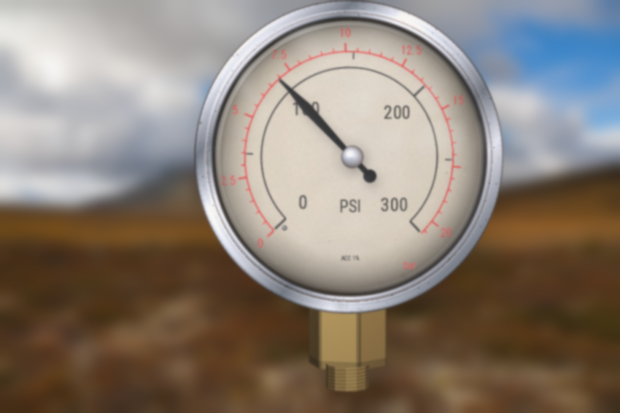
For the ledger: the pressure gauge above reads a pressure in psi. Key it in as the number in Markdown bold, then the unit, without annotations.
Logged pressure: **100** psi
